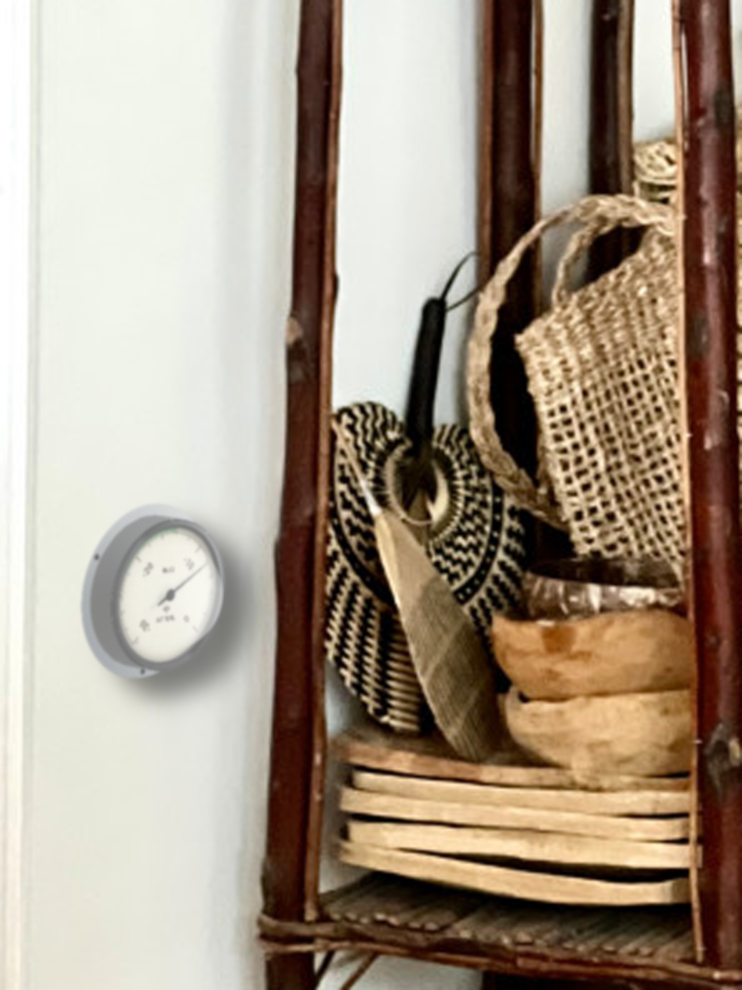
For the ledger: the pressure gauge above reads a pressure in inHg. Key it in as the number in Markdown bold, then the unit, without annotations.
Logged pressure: **-8** inHg
